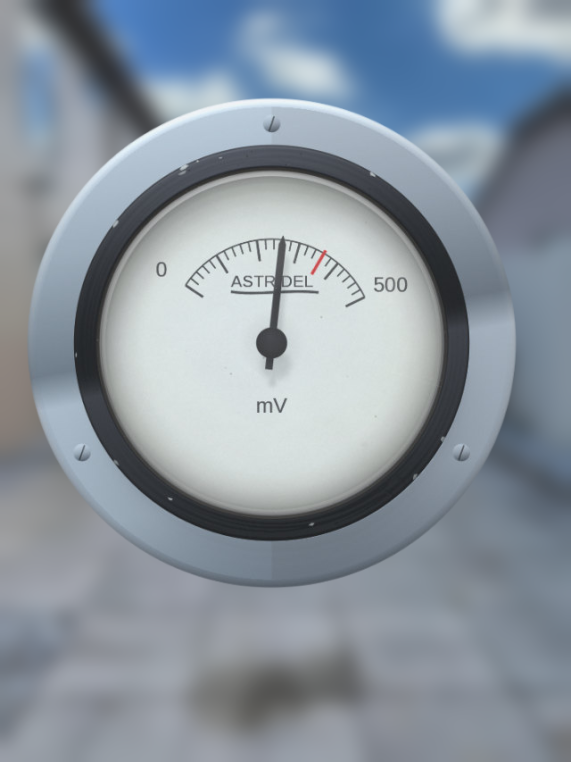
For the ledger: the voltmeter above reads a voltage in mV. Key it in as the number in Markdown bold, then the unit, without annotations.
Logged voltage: **260** mV
